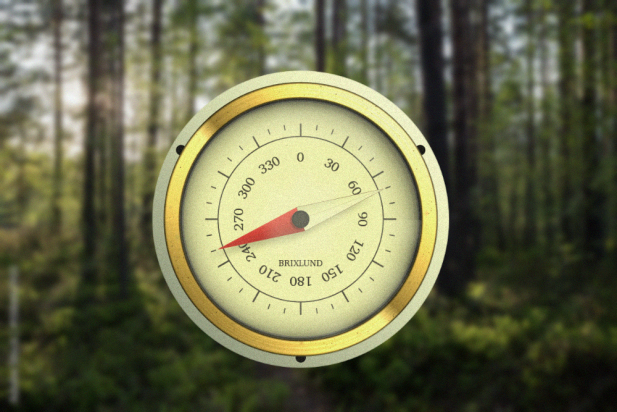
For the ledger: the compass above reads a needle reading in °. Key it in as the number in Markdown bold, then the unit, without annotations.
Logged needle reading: **250** °
